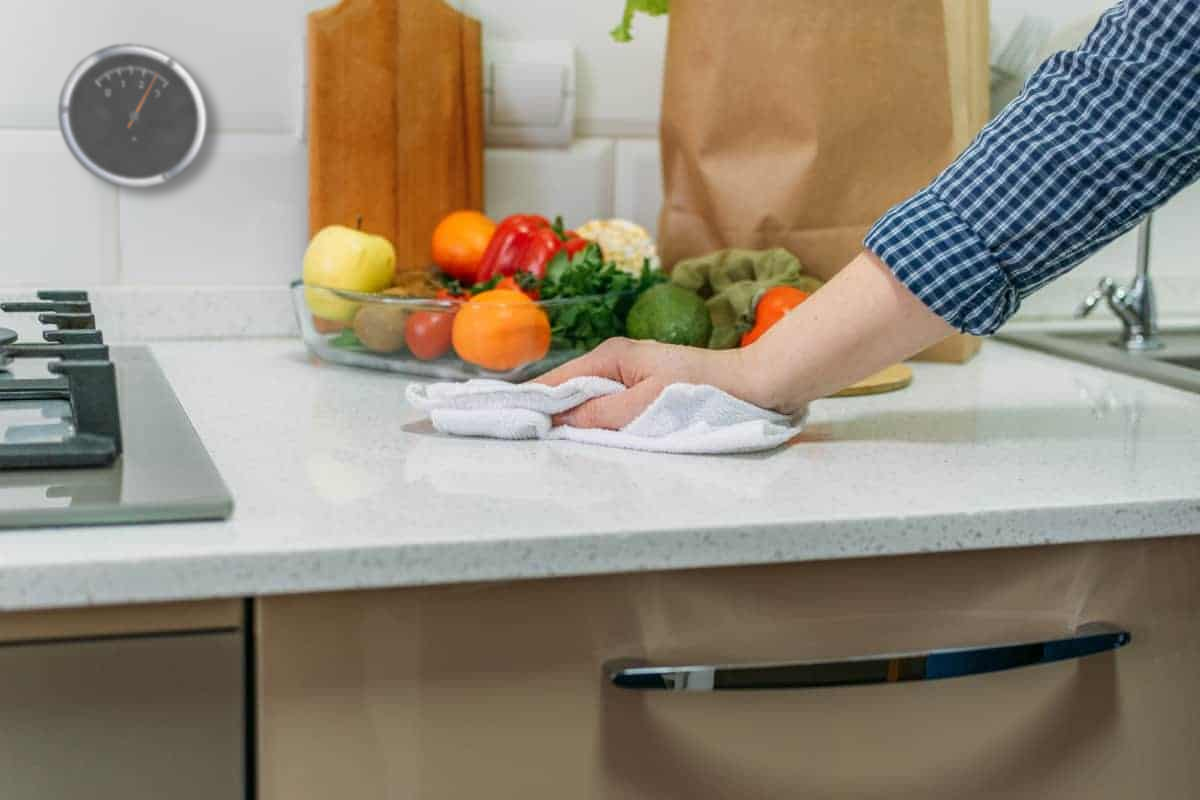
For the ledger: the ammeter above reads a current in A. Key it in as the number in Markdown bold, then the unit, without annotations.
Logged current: **2.5** A
